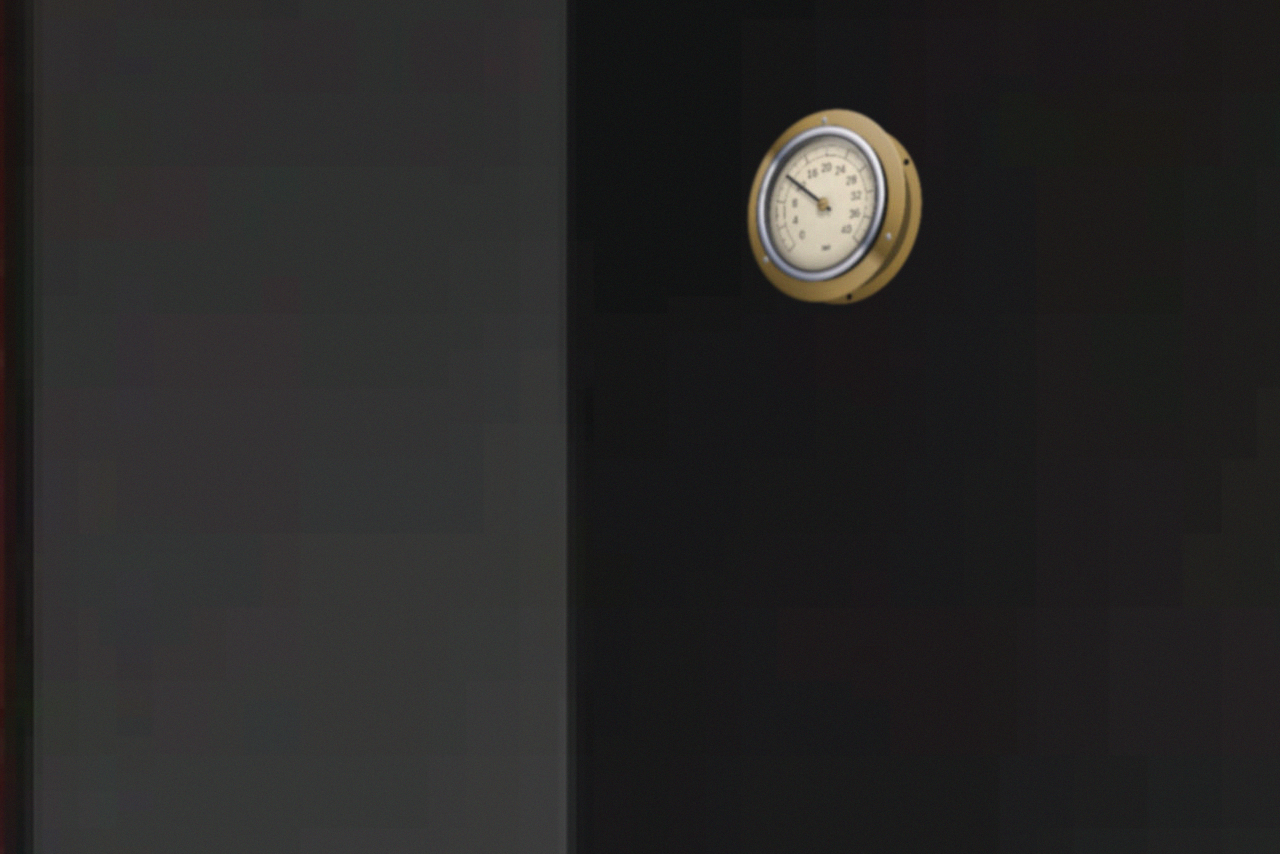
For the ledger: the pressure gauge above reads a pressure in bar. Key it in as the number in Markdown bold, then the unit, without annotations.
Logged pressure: **12** bar
